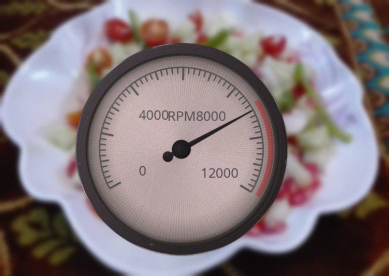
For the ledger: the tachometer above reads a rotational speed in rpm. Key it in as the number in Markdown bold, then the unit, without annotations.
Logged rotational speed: **9000** rpm
